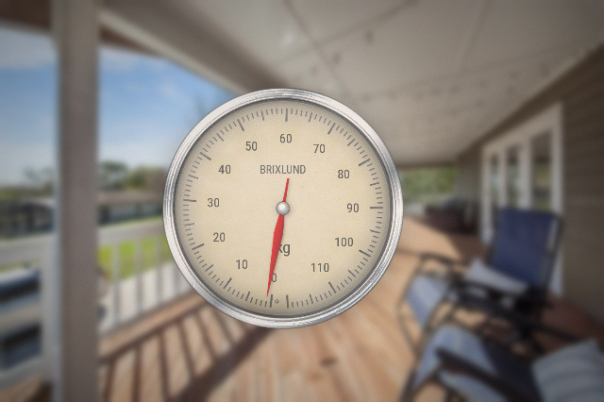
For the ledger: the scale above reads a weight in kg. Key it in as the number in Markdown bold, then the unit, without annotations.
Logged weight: **1** kg
